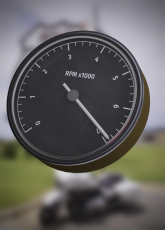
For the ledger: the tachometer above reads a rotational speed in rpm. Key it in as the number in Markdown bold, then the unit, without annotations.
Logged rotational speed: **6900** rpm
